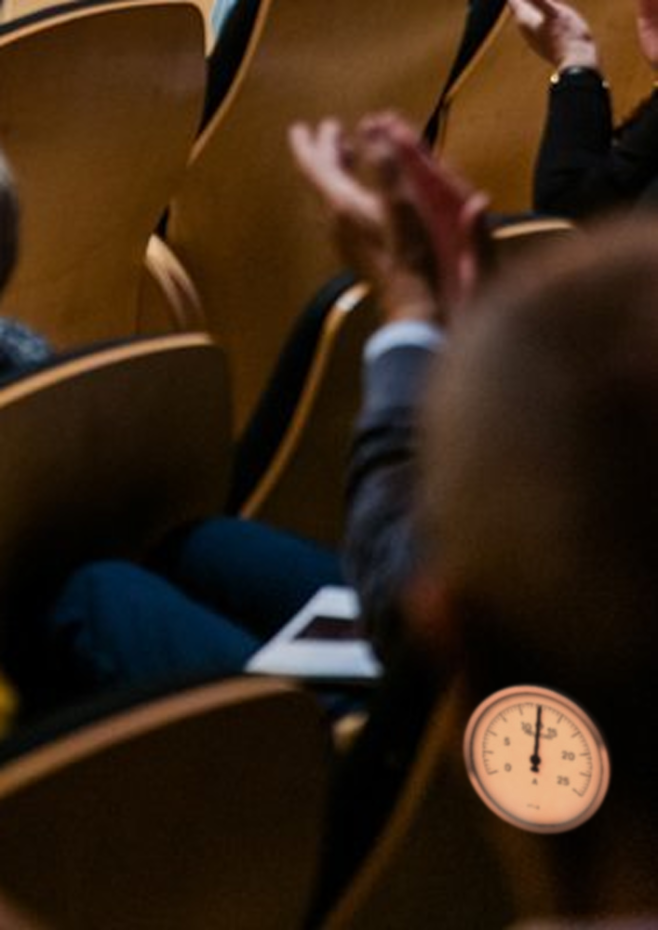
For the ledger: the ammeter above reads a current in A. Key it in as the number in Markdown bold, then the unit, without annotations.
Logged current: **12.5** A
